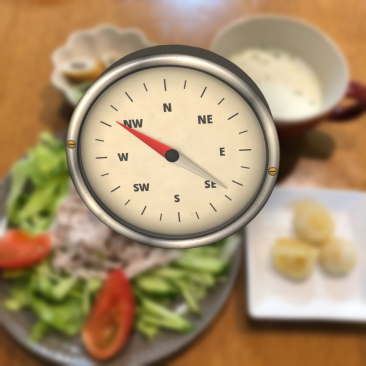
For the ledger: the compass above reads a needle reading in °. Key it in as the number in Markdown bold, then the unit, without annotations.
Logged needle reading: **307.5** °
